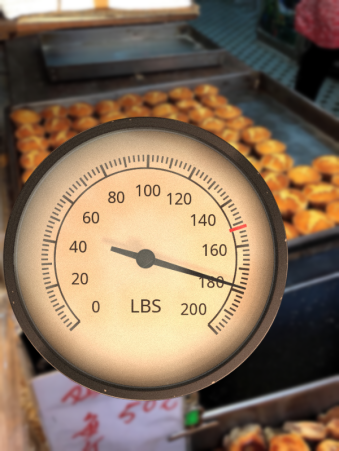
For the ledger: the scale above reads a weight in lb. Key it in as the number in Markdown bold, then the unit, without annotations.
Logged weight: **178** lb
